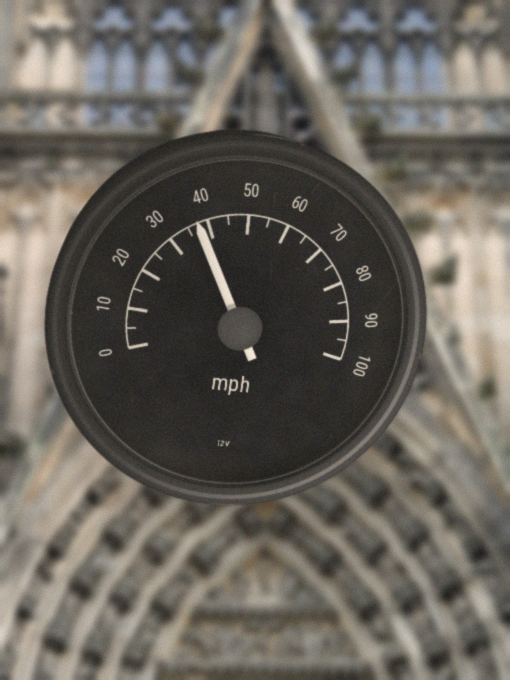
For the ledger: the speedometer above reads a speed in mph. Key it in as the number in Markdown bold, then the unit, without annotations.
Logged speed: **37.5** mph
